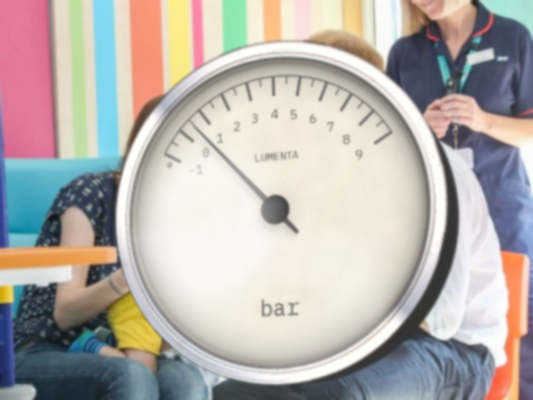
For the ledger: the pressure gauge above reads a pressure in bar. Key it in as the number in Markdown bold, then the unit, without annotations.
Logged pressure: **0.5** bar
